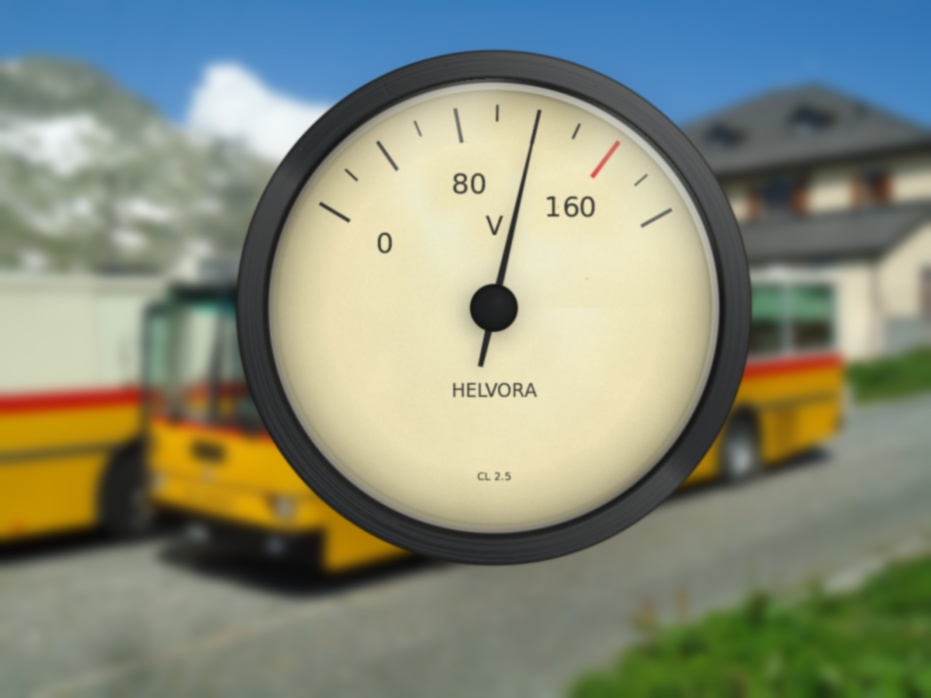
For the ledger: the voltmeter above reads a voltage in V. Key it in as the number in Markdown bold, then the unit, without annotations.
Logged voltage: **120** V
